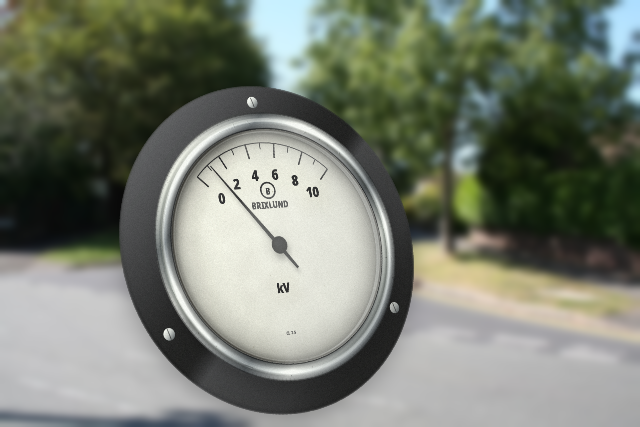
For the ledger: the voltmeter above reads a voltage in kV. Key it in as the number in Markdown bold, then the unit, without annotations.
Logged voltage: **1** kV
